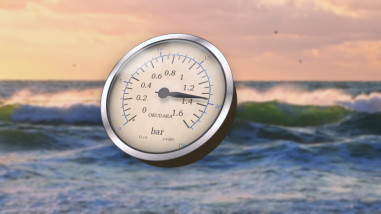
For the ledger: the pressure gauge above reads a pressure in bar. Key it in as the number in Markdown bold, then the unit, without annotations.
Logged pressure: **1.35** bar
